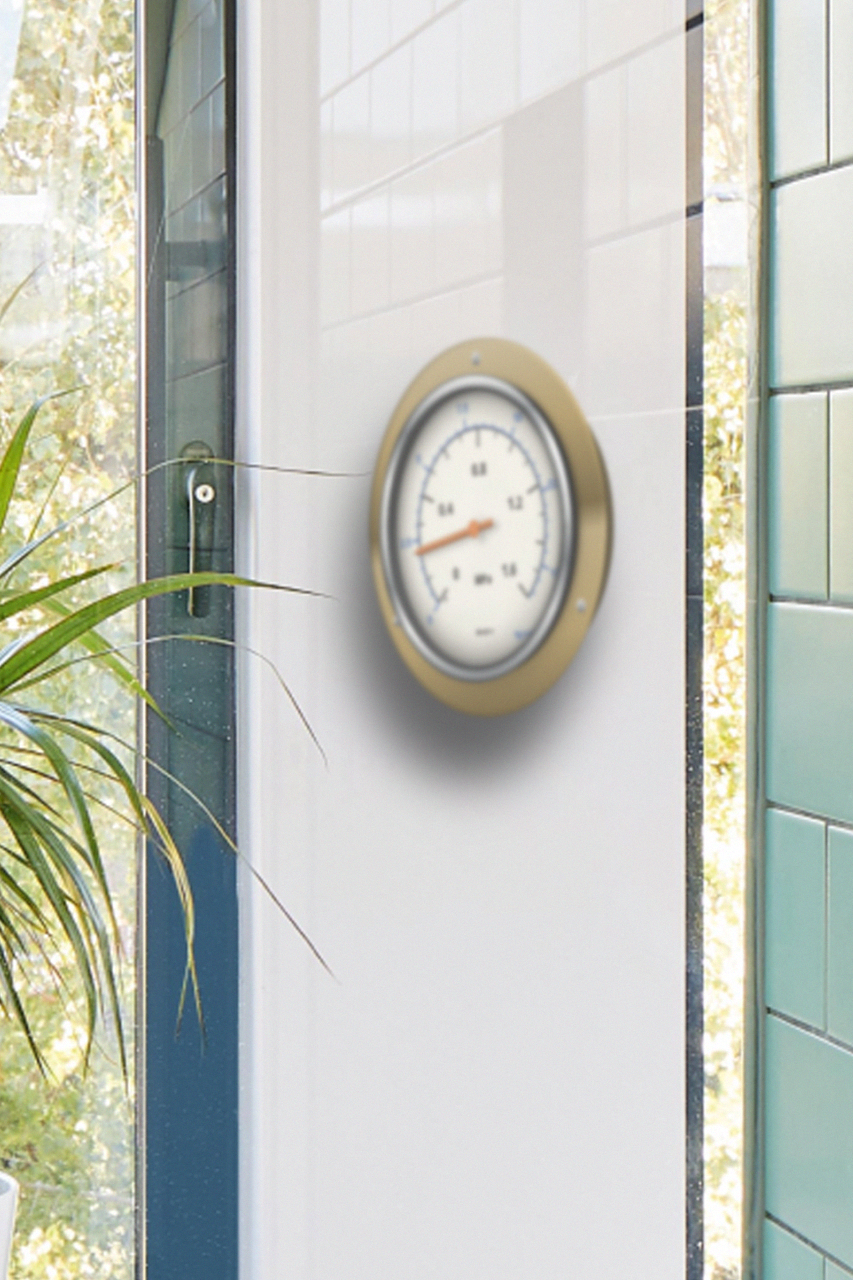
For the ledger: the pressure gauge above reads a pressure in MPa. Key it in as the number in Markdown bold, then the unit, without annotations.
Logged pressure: **0.2** MPa
